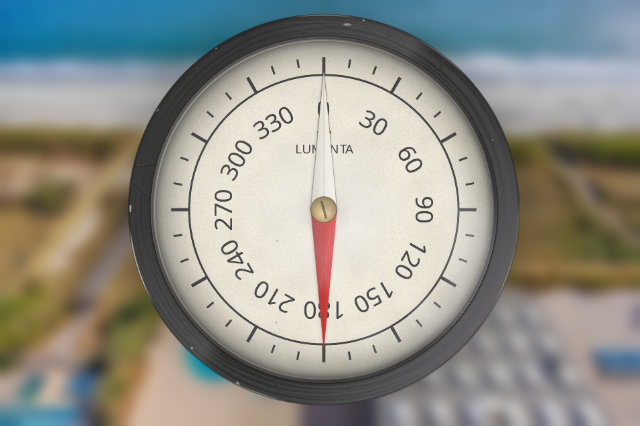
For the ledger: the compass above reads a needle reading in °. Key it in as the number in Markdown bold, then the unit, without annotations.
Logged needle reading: **180** °
